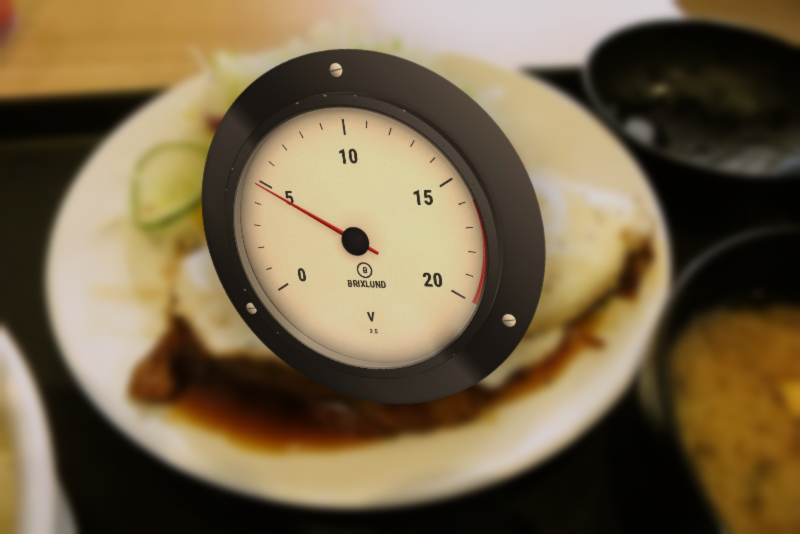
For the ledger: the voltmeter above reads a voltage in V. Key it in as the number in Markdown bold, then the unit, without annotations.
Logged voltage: **5** V
